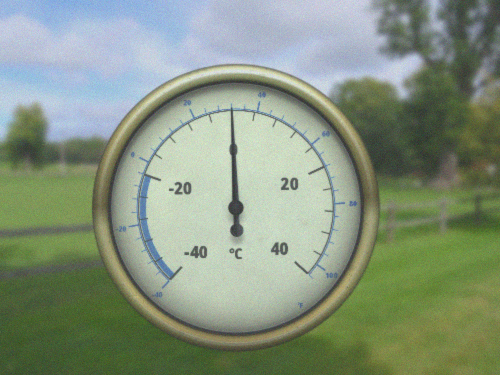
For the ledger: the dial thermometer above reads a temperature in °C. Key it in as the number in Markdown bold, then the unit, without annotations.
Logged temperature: **0** °C
